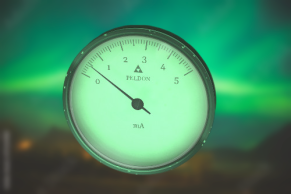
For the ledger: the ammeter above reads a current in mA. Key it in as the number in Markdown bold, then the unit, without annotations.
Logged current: **0.5** mA
